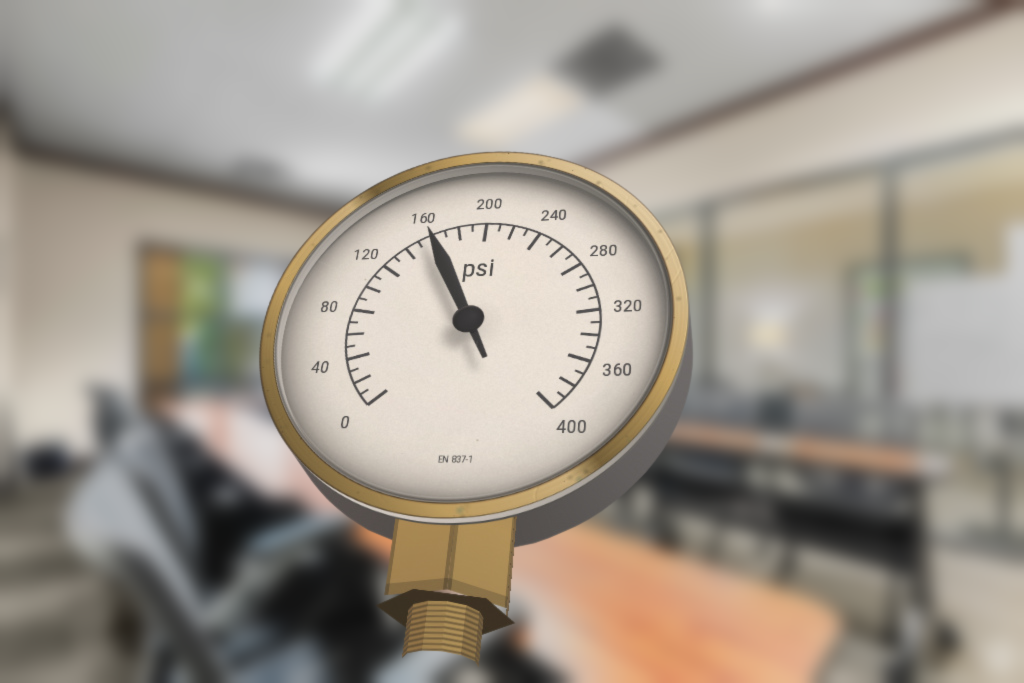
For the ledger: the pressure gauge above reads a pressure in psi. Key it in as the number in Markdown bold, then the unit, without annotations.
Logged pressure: **160** psi
